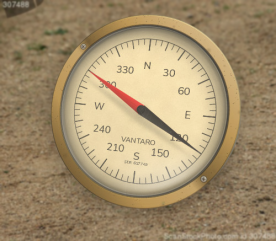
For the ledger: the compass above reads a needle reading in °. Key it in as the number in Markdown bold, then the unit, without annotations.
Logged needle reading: **300** °
